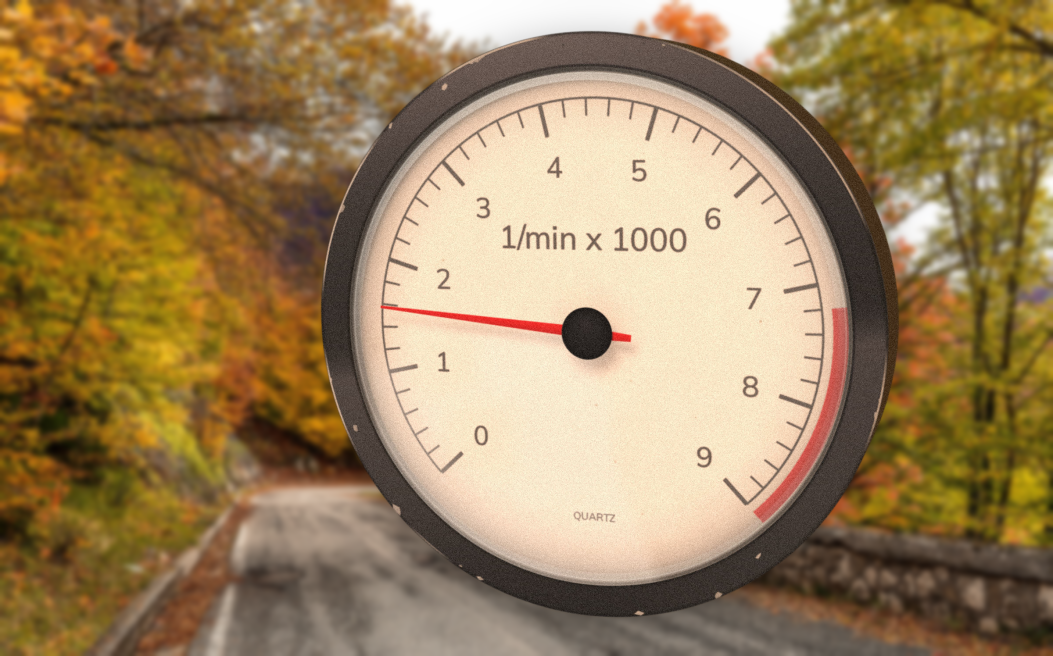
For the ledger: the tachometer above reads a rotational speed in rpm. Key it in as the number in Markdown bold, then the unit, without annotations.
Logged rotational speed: **1600** rpm
